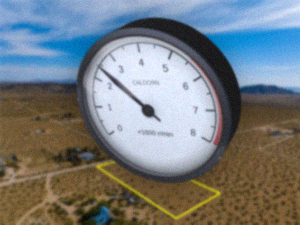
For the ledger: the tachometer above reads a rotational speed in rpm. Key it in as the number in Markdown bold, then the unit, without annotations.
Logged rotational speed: **2500** rpm
